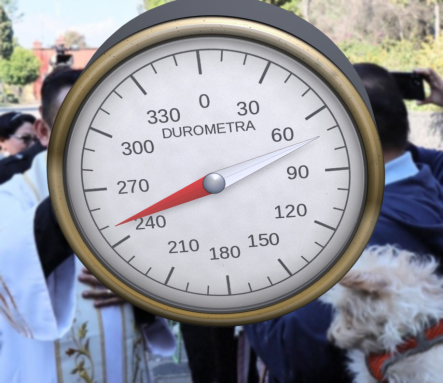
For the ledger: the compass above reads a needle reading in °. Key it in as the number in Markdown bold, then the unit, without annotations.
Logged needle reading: **250** °
